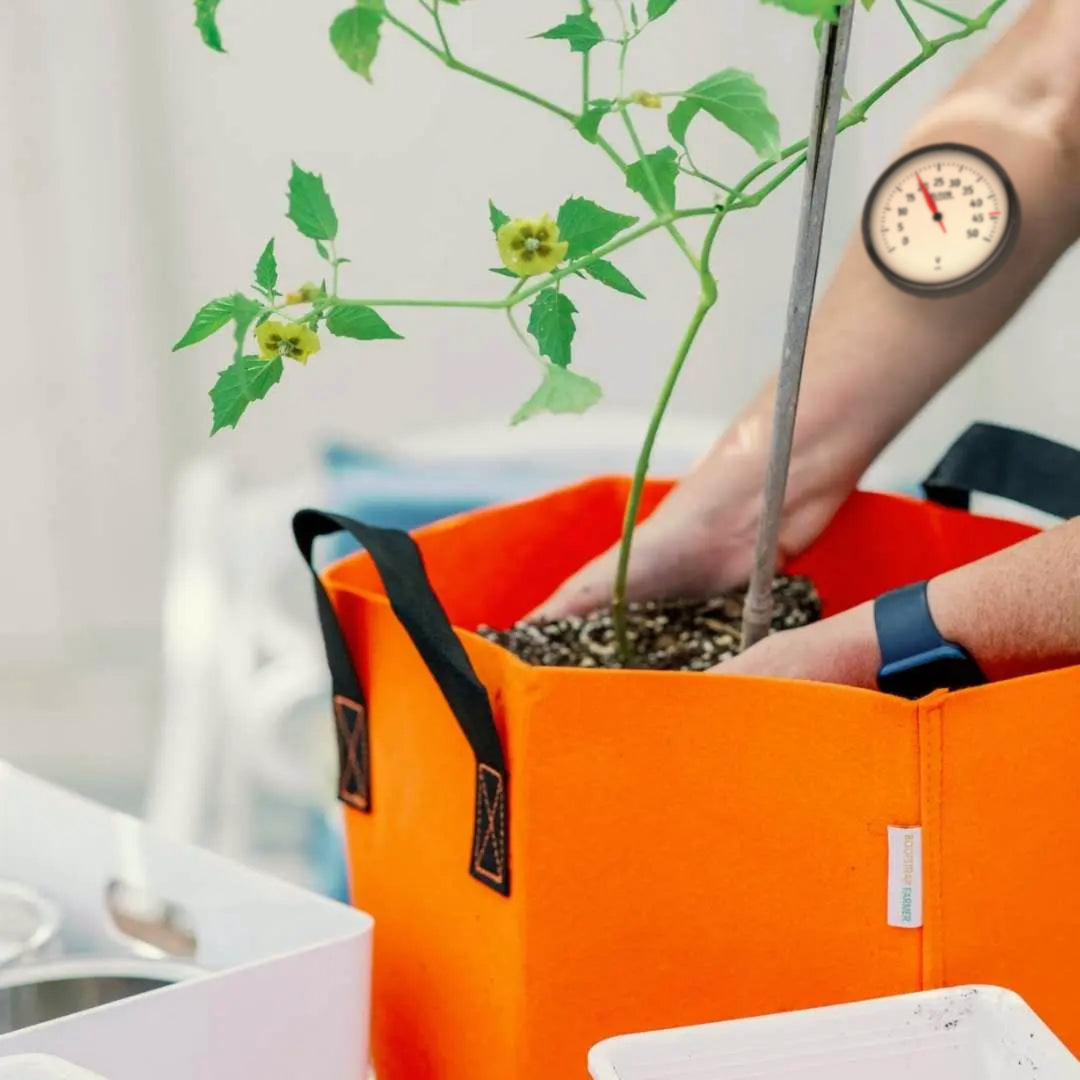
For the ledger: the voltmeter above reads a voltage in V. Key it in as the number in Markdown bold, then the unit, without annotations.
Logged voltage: **20** V
